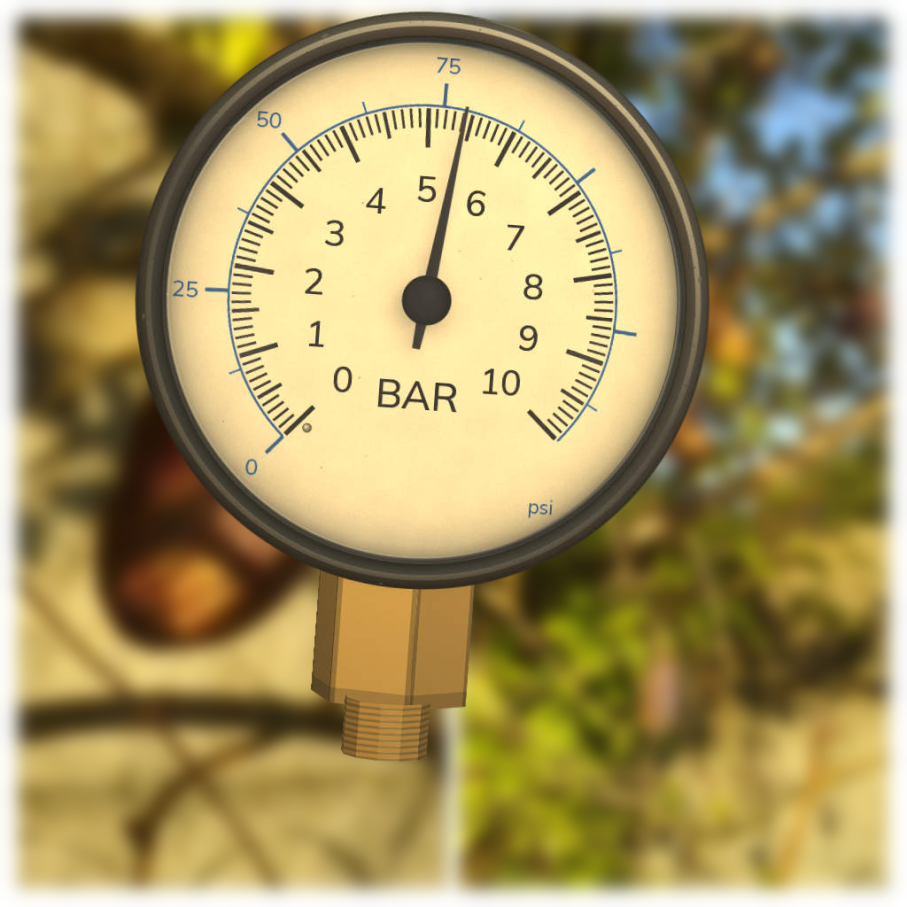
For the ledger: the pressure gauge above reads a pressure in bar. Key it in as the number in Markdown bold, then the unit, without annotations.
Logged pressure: **5.4** bar
